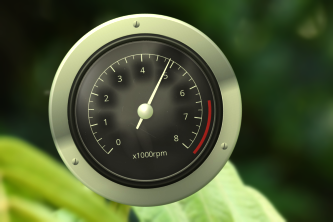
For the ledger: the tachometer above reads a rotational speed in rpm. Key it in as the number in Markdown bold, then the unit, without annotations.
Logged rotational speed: **4875** rpm
